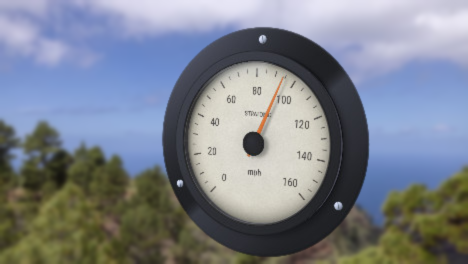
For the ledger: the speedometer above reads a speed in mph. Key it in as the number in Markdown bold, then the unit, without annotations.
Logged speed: **95** mph
